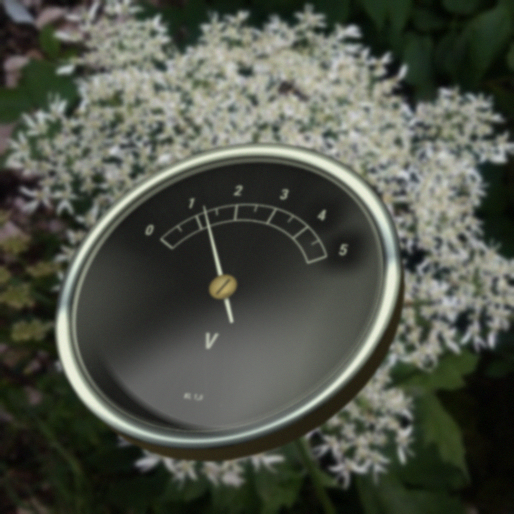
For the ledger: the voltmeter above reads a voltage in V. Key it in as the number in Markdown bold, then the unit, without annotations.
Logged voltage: **1.25** V
